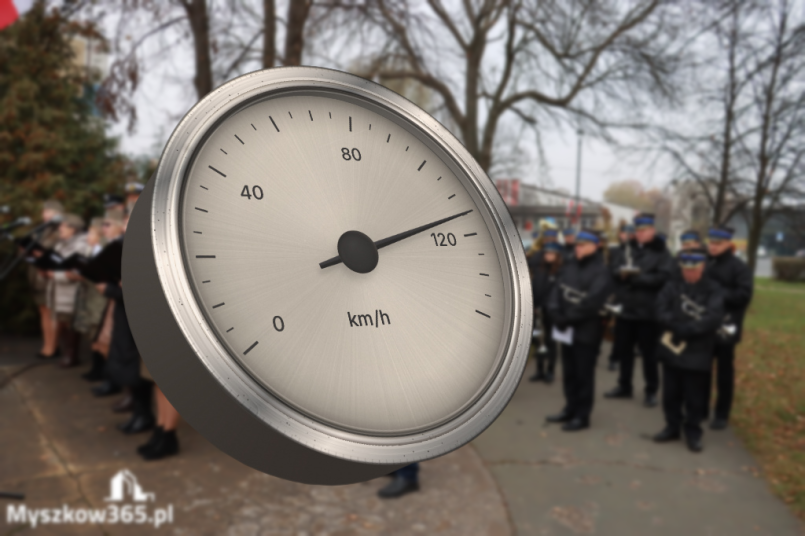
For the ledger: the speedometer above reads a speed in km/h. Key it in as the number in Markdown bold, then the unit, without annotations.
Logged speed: **115** km/h
